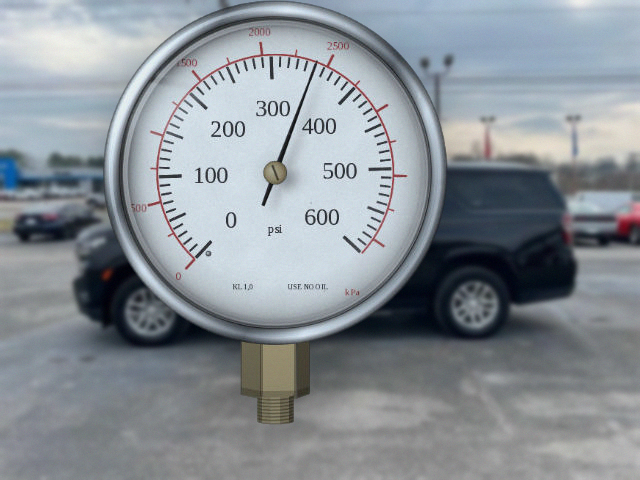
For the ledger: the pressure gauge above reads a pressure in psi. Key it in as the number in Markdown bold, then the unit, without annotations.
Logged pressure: **350** psi
